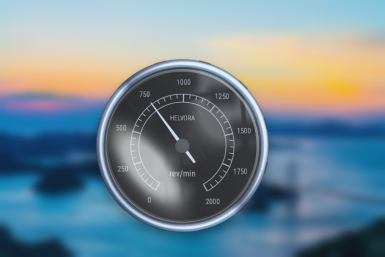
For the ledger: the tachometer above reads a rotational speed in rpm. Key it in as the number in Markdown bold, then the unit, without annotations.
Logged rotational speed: **750** rpm
